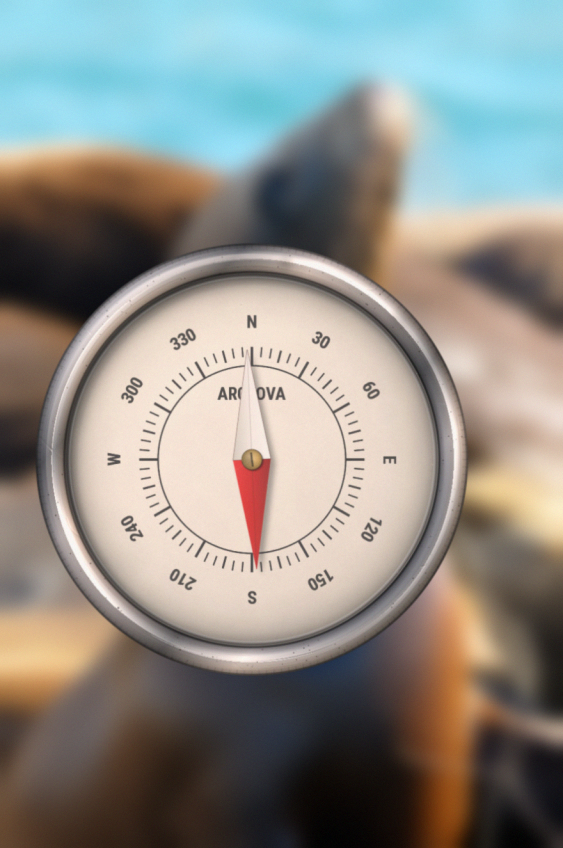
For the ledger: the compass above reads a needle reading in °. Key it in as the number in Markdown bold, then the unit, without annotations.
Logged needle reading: **177.5** °
